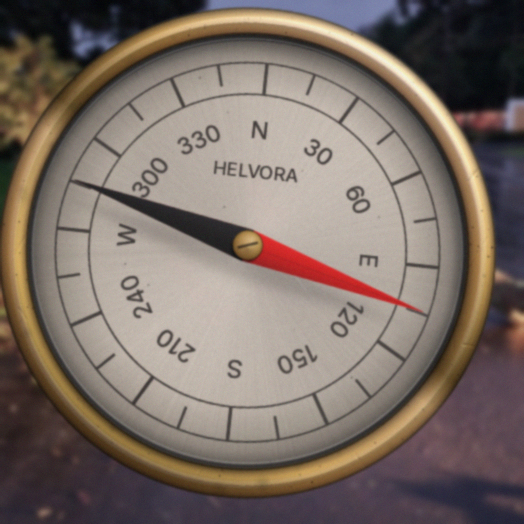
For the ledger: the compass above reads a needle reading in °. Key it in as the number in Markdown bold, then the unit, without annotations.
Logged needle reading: **105** °
